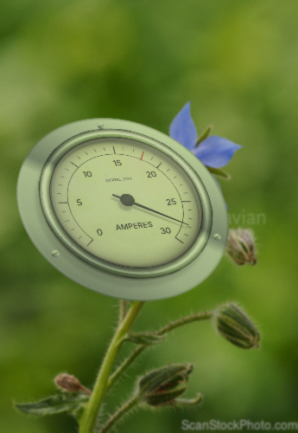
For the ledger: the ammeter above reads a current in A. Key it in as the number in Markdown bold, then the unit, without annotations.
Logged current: **28** A
